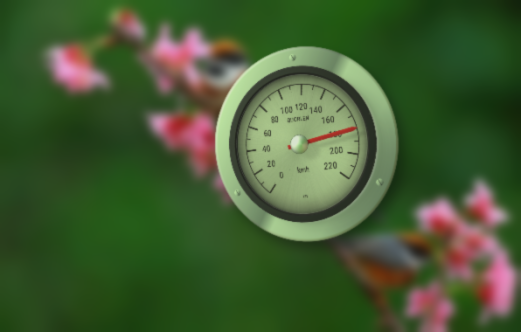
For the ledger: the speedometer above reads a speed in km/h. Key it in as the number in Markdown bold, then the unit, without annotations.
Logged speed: **180** km/h
